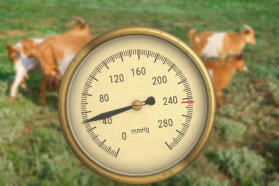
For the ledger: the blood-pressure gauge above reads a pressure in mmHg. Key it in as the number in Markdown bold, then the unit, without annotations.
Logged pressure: **50** mmHg
